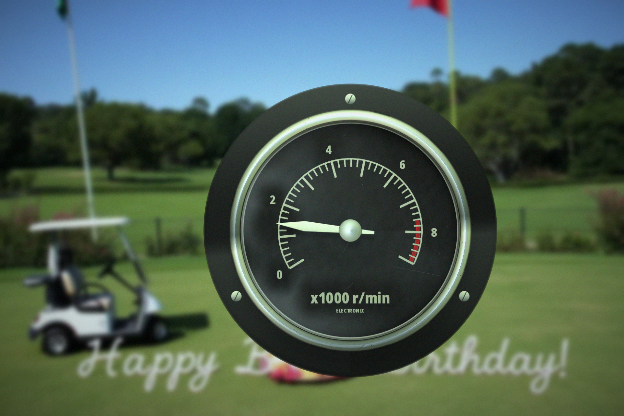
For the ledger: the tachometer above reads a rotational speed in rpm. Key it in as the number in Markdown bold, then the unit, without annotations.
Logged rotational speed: **1400** rpm
